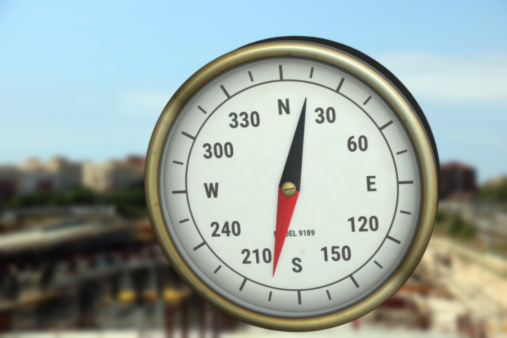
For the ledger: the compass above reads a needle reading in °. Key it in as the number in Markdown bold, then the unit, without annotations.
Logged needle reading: **195** °
